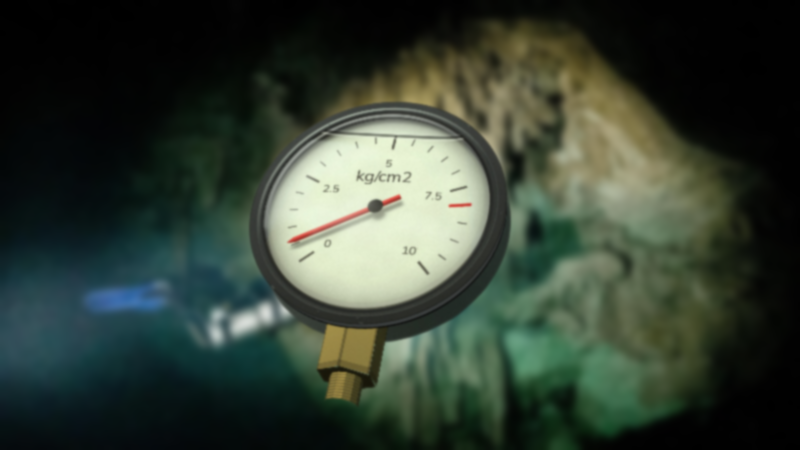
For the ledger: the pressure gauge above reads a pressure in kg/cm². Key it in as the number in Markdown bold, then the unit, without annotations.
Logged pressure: **0.5** kg/cm²
